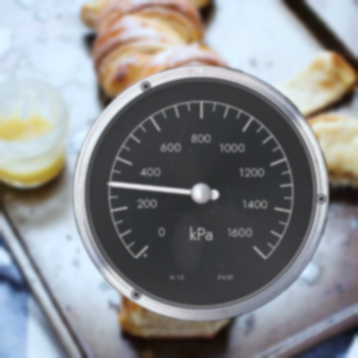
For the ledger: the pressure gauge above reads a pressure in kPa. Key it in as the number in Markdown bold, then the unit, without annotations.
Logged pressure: **300** kPa
